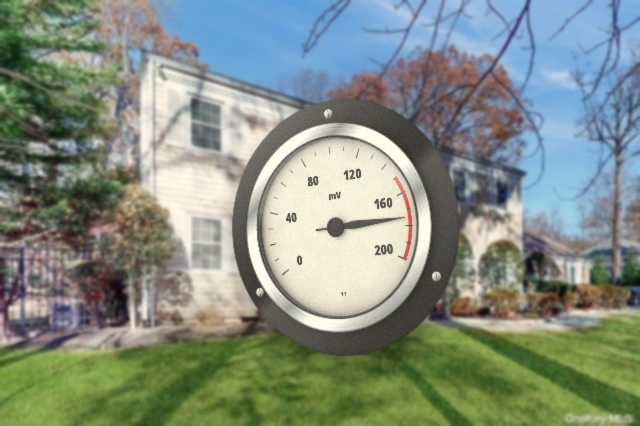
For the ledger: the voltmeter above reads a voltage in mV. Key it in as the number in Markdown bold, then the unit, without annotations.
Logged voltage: **175** mV
